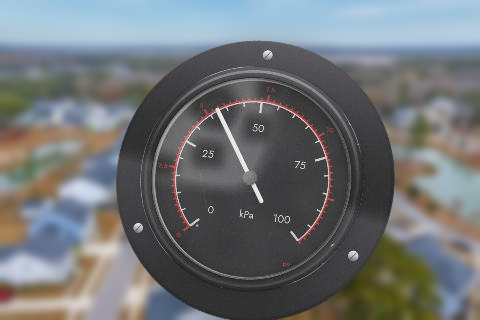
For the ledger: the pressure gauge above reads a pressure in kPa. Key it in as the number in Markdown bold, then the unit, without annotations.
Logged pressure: **37.5** kPa
